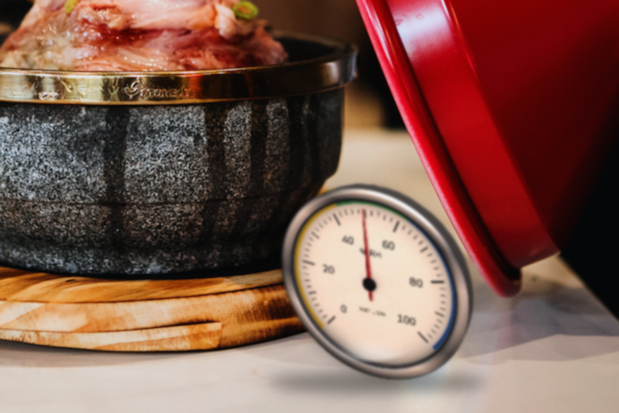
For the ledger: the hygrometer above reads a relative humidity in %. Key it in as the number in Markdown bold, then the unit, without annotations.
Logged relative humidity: **50** %
